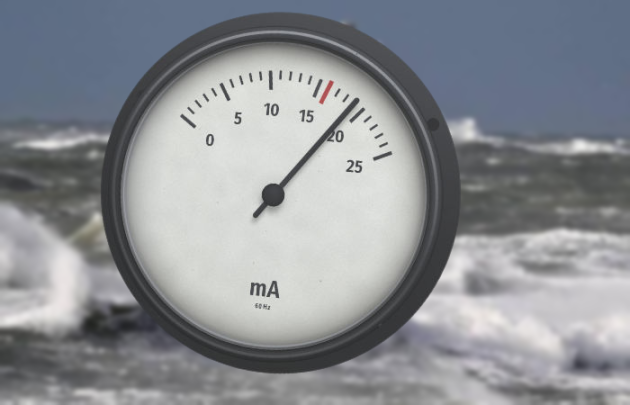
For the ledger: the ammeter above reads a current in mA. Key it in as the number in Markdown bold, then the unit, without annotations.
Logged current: **19** mA
